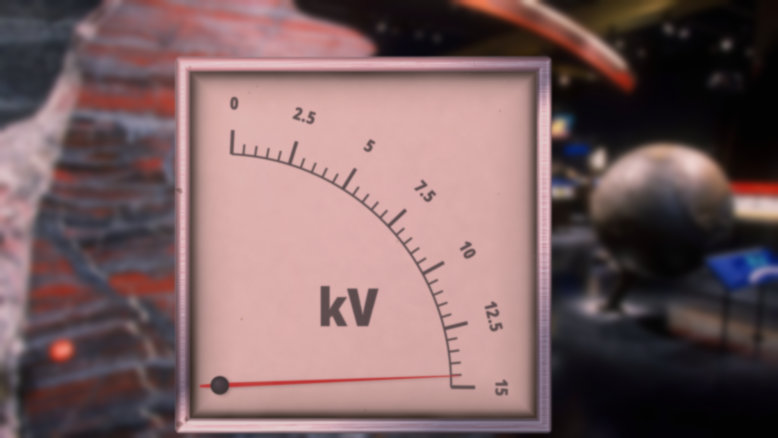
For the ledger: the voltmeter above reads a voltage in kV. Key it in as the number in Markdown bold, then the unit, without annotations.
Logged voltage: **14.5** kV
